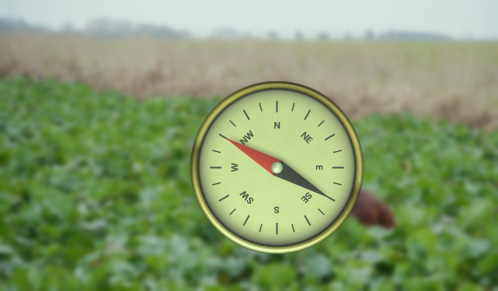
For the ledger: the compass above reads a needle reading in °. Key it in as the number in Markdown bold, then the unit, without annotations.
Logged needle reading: **300** °
